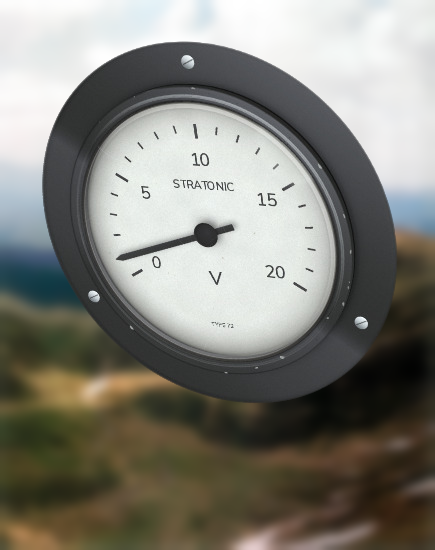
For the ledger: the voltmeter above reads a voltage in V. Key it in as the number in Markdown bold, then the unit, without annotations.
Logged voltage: **1** V
